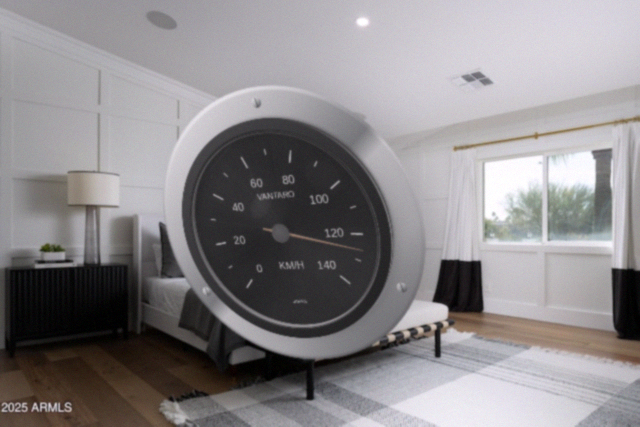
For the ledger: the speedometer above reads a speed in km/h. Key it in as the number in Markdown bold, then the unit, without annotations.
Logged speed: **125** km/h
